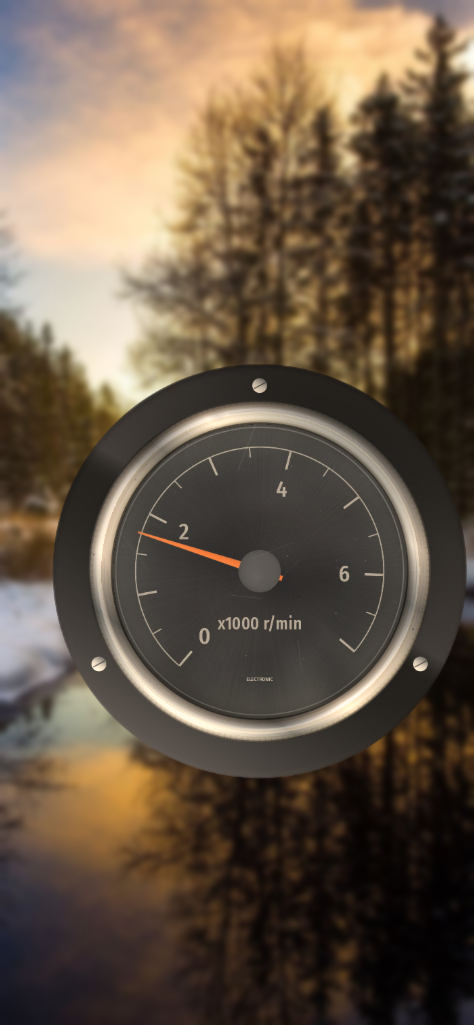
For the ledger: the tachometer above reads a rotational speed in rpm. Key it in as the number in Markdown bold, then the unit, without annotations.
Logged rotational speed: **1750** rpm
